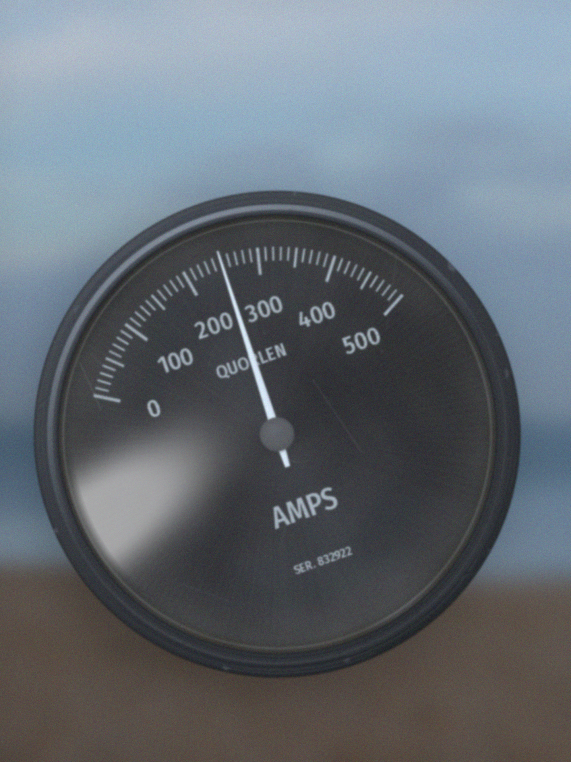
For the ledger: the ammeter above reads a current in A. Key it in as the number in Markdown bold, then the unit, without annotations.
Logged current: **250** A
